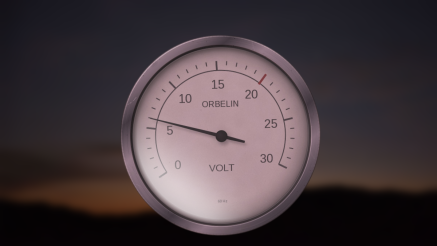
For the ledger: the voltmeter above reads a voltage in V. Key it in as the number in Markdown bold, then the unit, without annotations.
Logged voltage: **6** V
